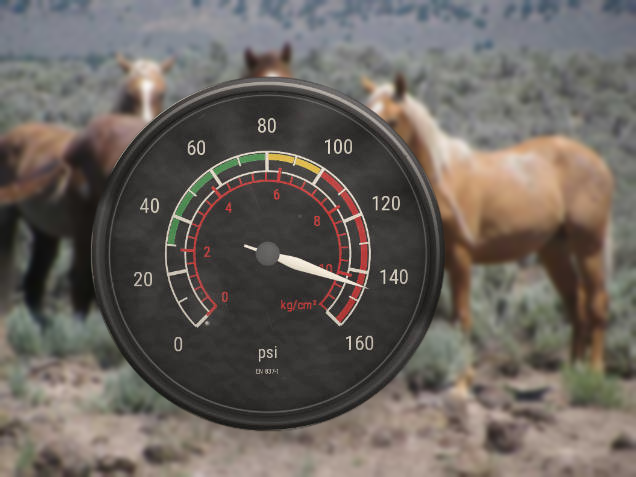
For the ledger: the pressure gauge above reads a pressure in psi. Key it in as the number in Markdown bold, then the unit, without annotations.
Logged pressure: **145** psi
